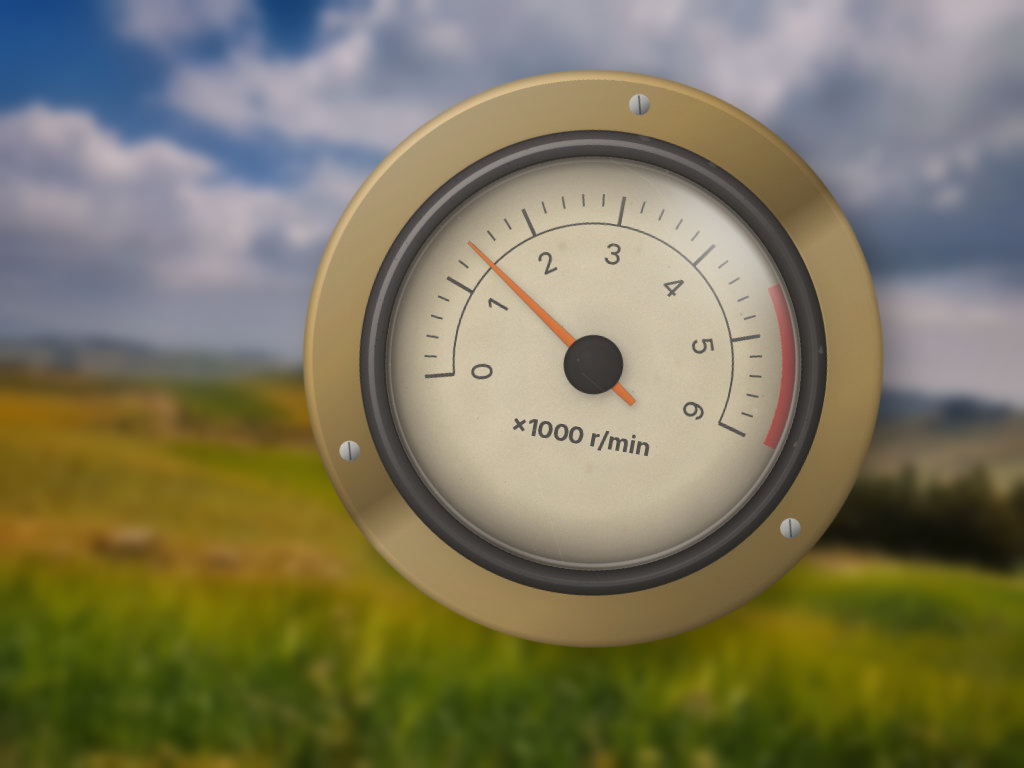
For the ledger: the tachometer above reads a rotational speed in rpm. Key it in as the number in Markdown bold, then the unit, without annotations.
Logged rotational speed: **1400** rpm
